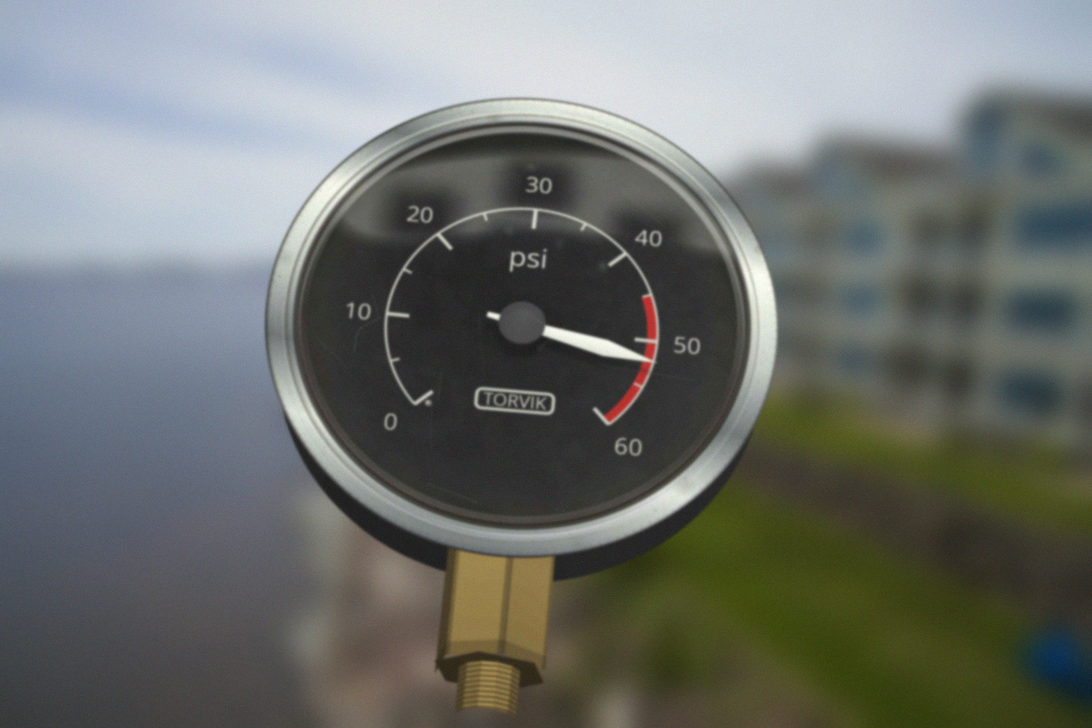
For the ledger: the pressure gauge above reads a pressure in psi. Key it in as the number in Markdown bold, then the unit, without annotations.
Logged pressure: **52.5** psi
